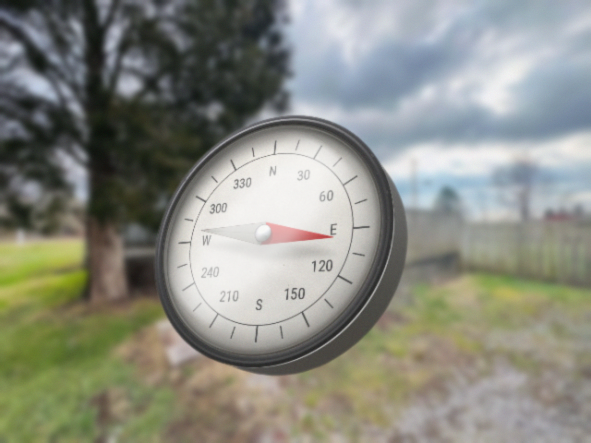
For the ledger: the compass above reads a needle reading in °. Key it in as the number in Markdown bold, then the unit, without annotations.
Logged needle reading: **97.5** °
